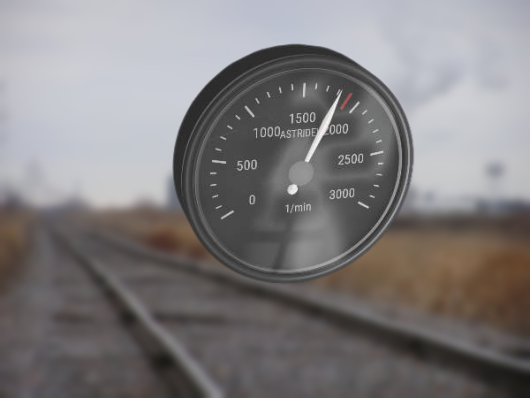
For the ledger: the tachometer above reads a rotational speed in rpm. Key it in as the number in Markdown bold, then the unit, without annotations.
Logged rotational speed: **1800** rpm
